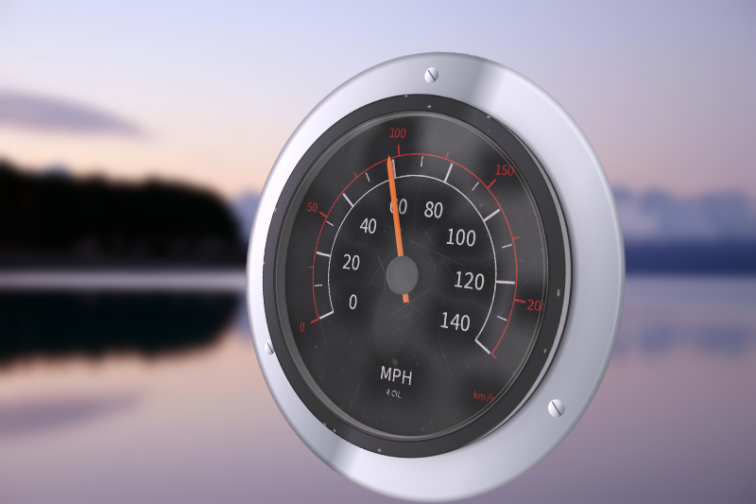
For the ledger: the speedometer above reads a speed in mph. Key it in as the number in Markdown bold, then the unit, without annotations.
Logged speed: **60** mph
